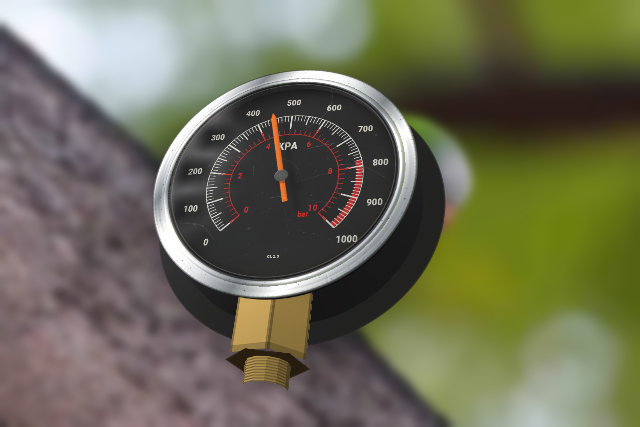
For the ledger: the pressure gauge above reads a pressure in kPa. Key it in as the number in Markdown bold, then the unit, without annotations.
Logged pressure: **450** kPa
